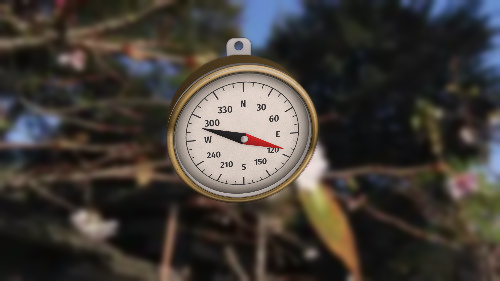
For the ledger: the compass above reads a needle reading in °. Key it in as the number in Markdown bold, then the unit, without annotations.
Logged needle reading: **110** °
